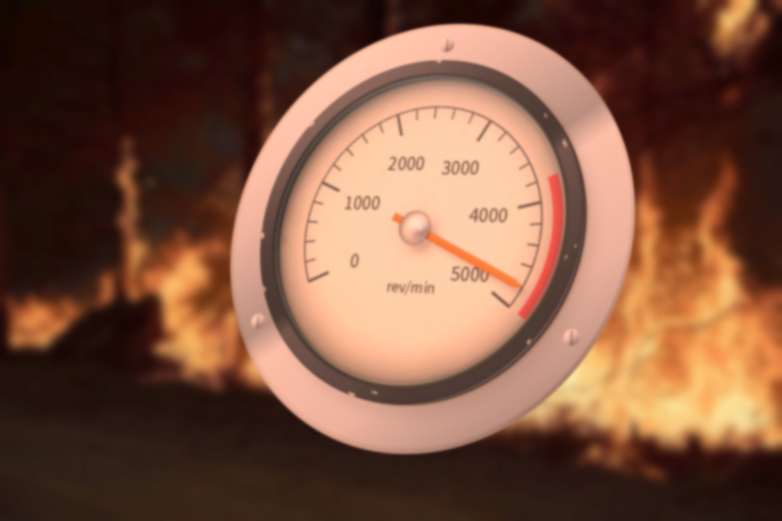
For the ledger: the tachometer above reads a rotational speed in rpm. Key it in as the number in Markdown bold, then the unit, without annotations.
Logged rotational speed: **4800** rpm
